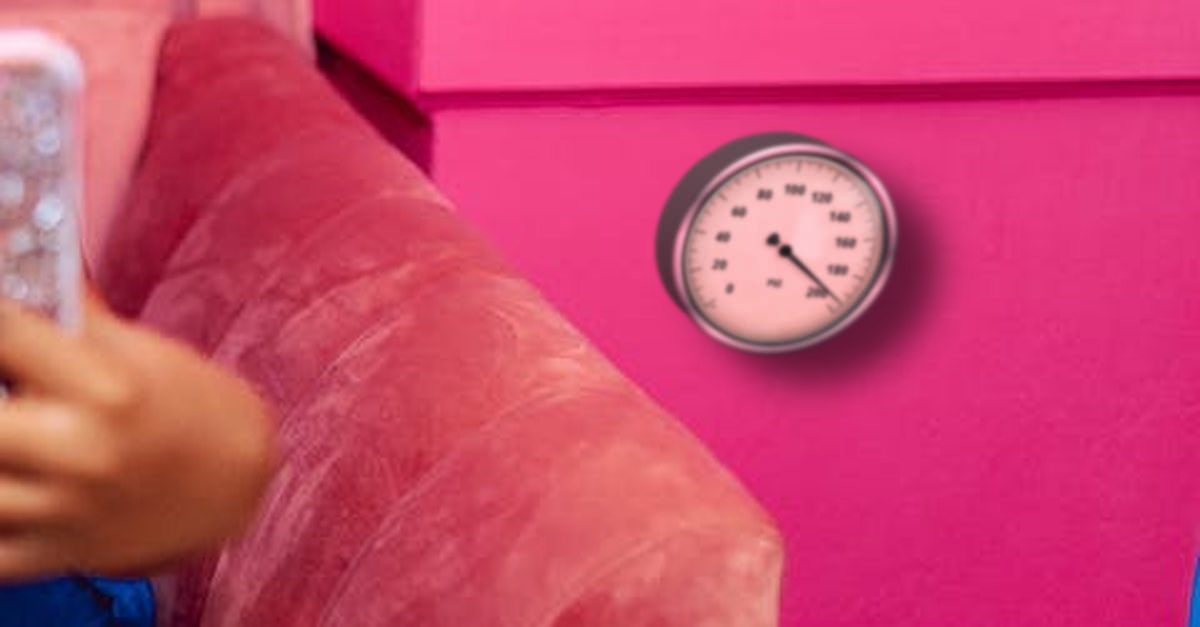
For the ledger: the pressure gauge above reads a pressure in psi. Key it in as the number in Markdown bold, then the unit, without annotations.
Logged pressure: **195** psi
